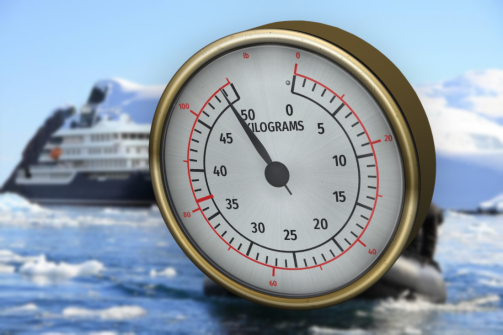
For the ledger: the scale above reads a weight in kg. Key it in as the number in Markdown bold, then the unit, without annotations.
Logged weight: **49** kg
